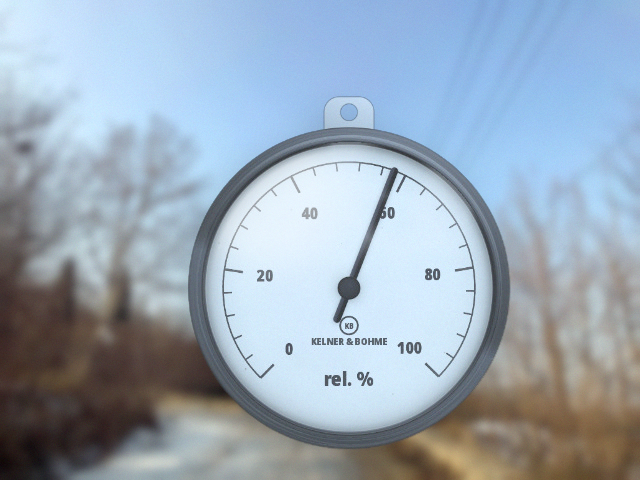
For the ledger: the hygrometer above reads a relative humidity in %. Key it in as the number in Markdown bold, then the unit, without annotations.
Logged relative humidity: **58** %
